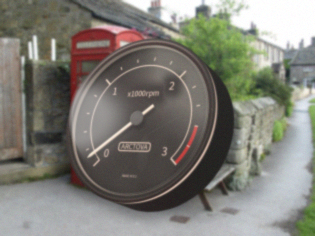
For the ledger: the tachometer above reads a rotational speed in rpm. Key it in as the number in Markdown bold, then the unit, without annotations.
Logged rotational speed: **100** rpm
